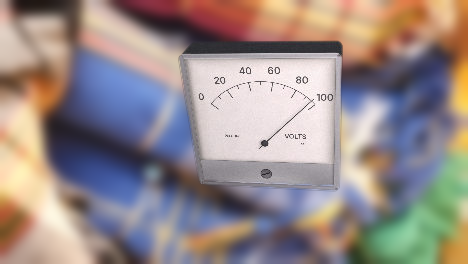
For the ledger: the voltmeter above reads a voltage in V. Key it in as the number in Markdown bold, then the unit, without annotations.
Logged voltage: **95** V
